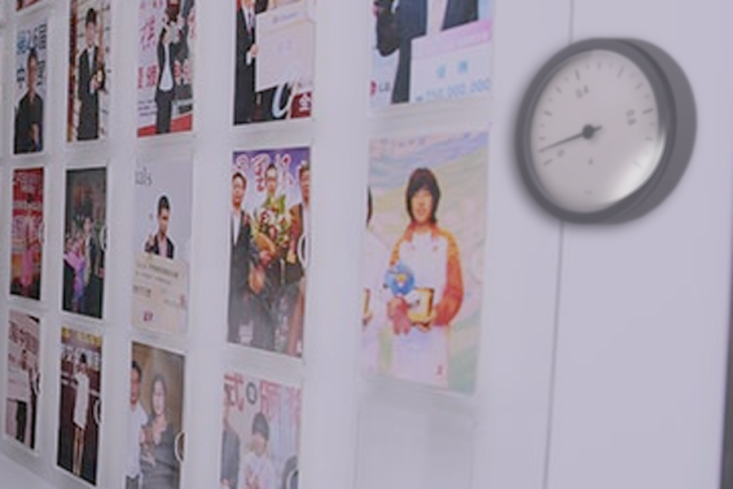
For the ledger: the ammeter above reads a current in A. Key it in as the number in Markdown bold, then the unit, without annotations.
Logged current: **0.05** A
